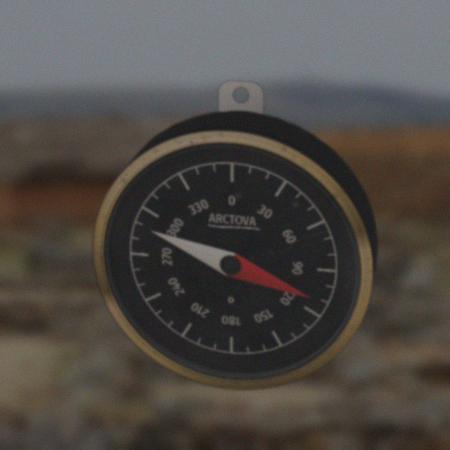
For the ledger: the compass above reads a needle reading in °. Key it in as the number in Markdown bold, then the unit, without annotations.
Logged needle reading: **110** °
